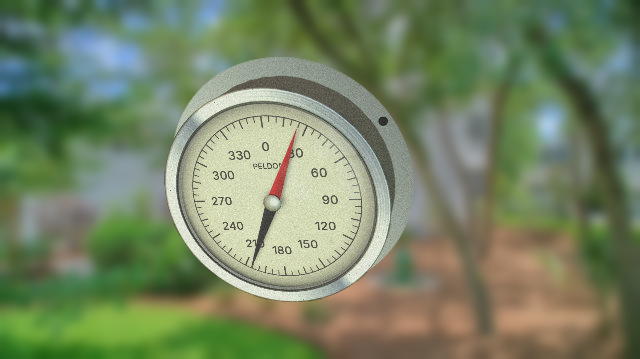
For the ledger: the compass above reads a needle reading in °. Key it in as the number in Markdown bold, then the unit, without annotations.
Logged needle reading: **25** °
